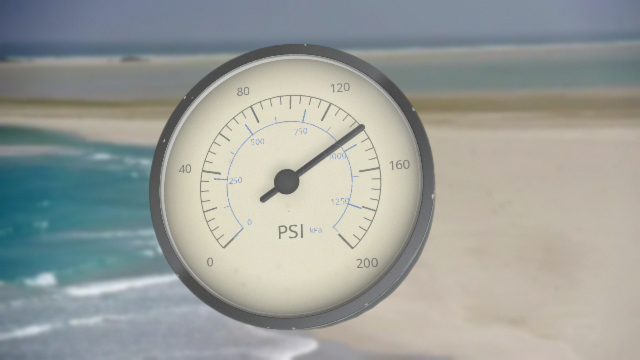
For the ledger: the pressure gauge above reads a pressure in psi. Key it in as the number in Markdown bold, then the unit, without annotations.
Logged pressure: **140** psi
